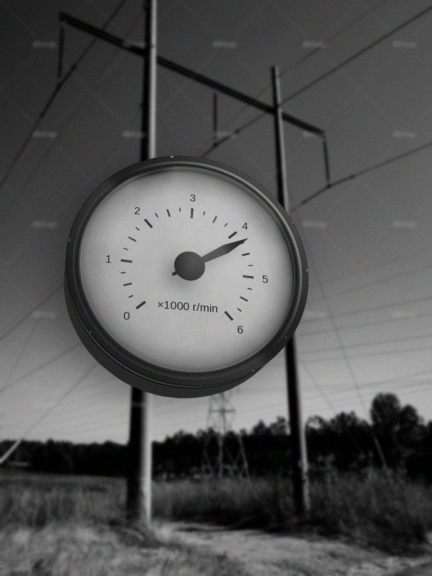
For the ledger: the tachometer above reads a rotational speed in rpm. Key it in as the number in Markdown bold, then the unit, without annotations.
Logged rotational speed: **4250** rpm
